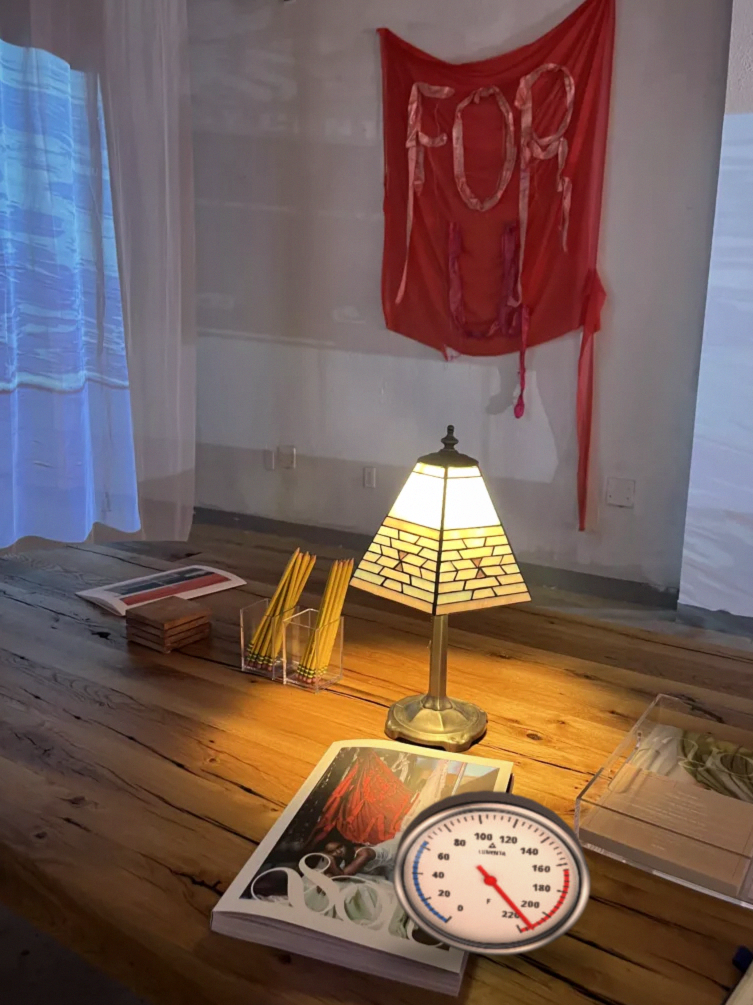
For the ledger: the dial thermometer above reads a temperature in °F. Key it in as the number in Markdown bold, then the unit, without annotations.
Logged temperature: **212** °F
